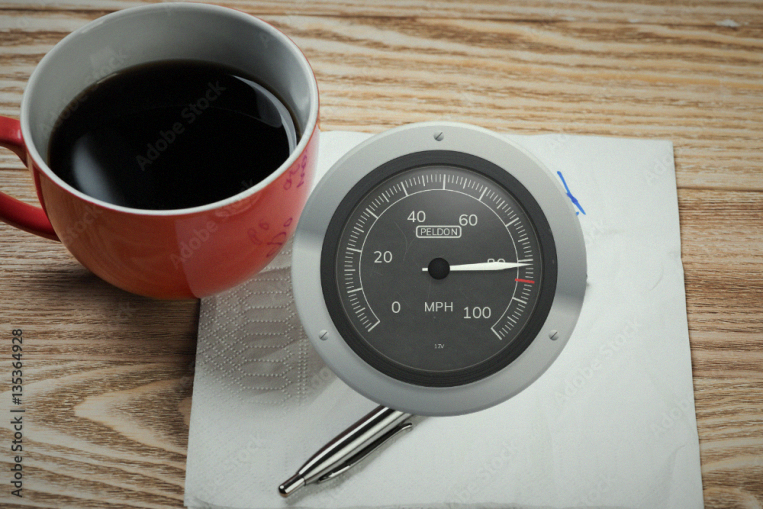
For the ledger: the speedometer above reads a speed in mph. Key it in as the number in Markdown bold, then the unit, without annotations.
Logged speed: **81** mph
